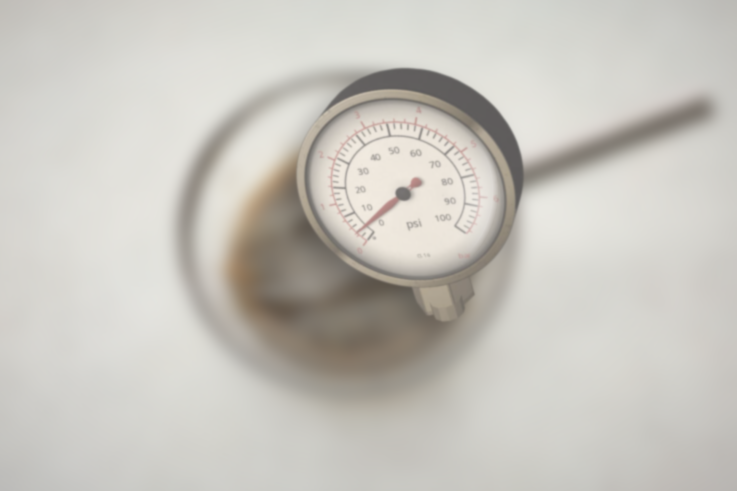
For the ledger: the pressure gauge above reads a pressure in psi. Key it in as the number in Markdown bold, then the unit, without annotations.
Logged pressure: **4** psi
